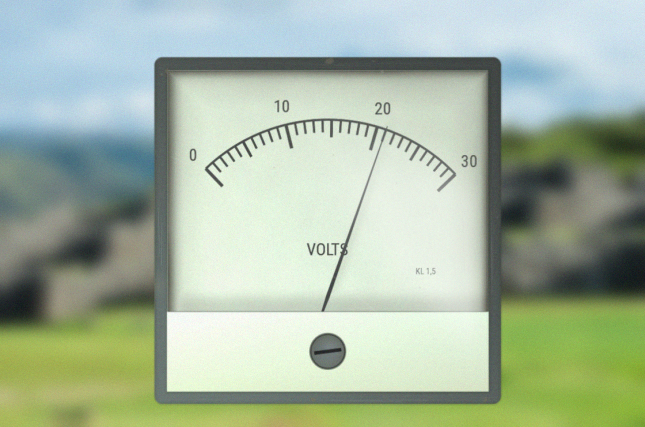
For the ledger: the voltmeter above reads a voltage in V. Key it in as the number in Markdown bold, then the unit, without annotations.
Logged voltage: **21** V
